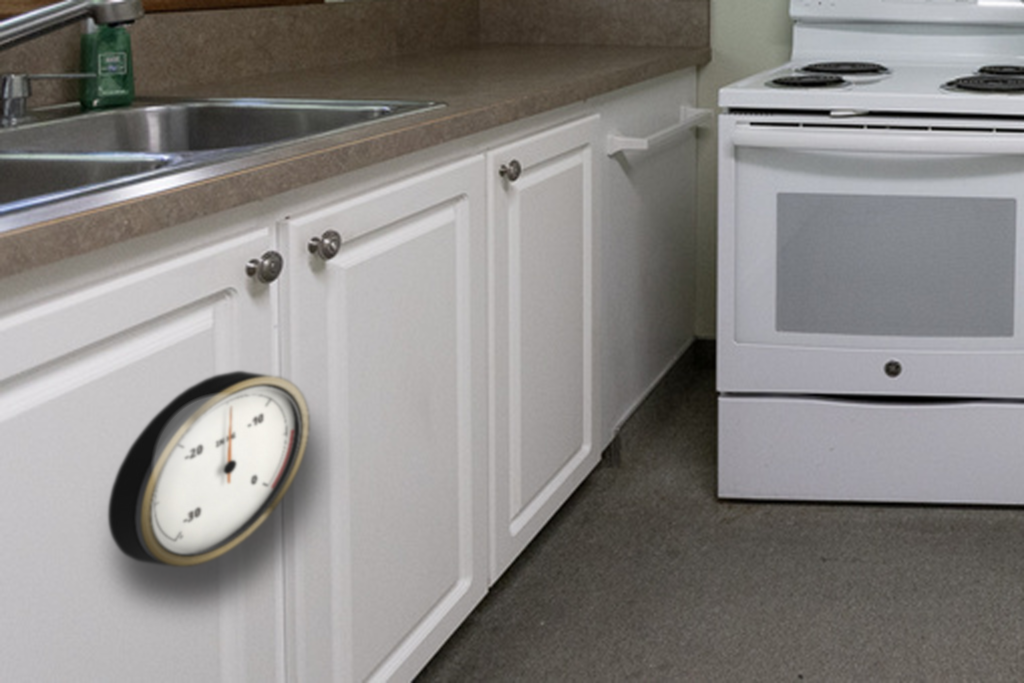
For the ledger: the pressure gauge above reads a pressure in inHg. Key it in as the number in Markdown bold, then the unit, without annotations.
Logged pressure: **-15** inHg
